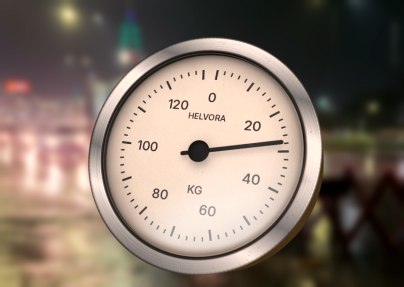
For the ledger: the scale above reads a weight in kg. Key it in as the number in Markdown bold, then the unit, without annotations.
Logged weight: **28** kg
